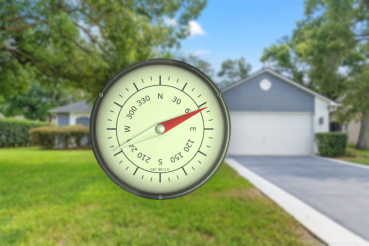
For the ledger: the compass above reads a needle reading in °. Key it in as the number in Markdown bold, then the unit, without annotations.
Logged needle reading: **65** °
